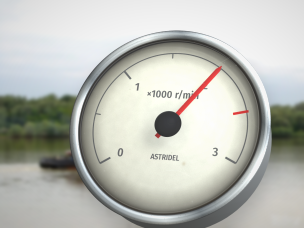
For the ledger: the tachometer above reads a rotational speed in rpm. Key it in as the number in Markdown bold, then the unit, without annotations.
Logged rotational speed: **2000** rpm
